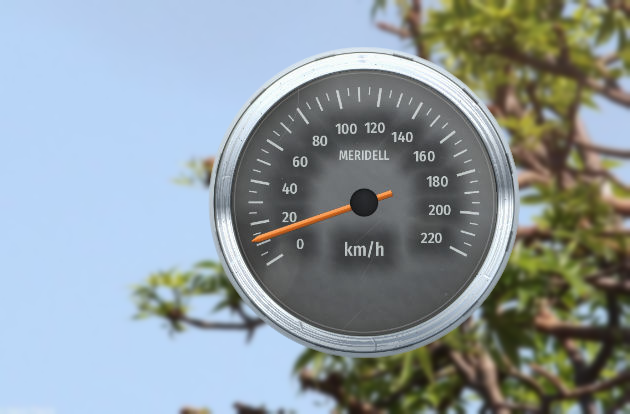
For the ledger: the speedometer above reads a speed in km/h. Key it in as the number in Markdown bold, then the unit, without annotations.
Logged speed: **12.5** km/h
